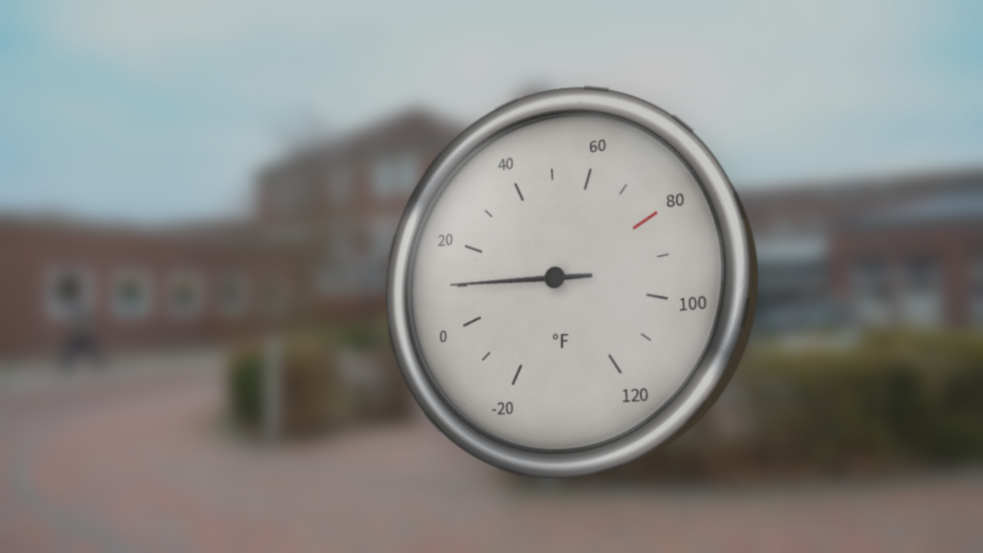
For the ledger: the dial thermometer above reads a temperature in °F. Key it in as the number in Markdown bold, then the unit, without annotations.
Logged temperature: **10** °F
